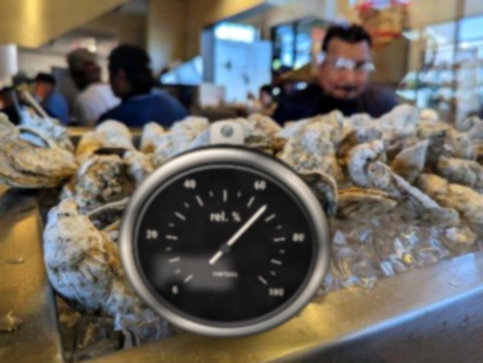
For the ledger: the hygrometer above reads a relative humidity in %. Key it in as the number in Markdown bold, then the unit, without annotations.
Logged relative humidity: **65** %
